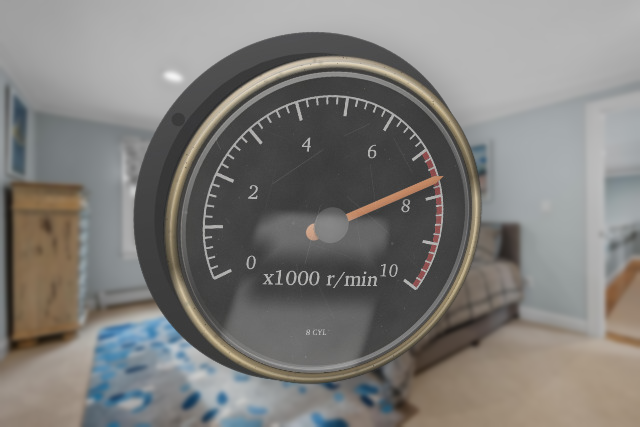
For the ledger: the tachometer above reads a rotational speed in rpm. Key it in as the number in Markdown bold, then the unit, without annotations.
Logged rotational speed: **7600** rpm
